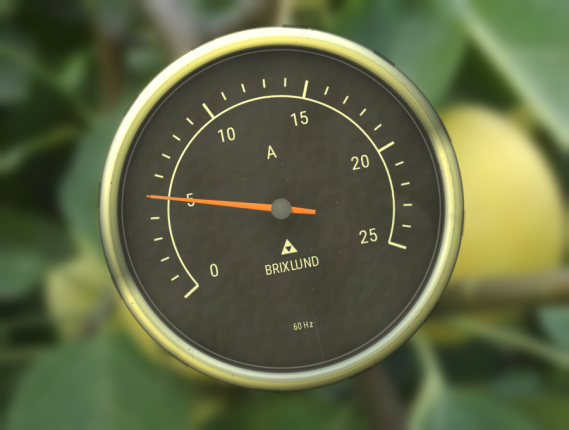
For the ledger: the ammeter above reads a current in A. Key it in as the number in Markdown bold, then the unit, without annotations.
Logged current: **5** A
